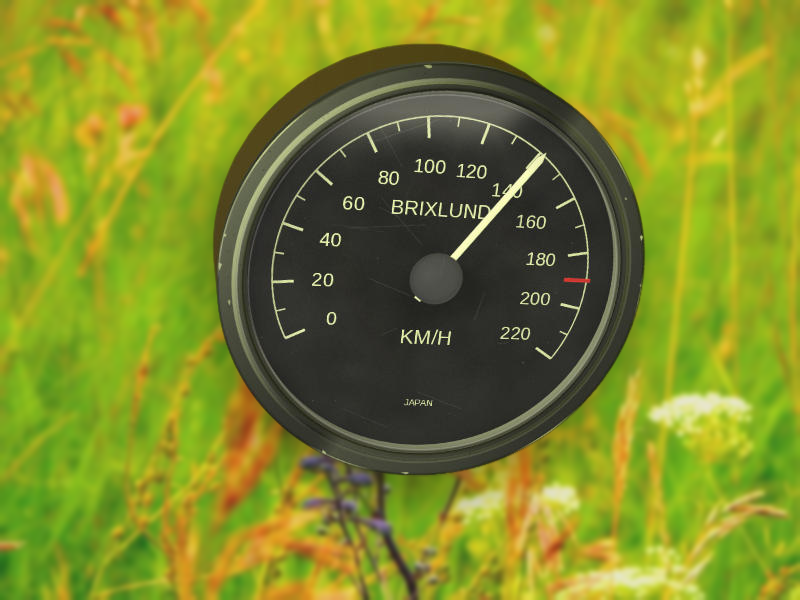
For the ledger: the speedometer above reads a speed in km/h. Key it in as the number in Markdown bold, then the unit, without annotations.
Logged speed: **140** km/h
